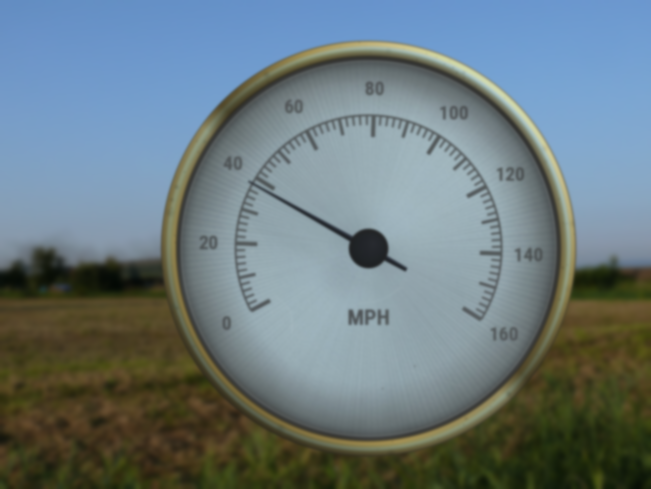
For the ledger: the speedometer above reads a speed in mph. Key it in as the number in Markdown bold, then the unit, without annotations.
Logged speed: **38** mph
